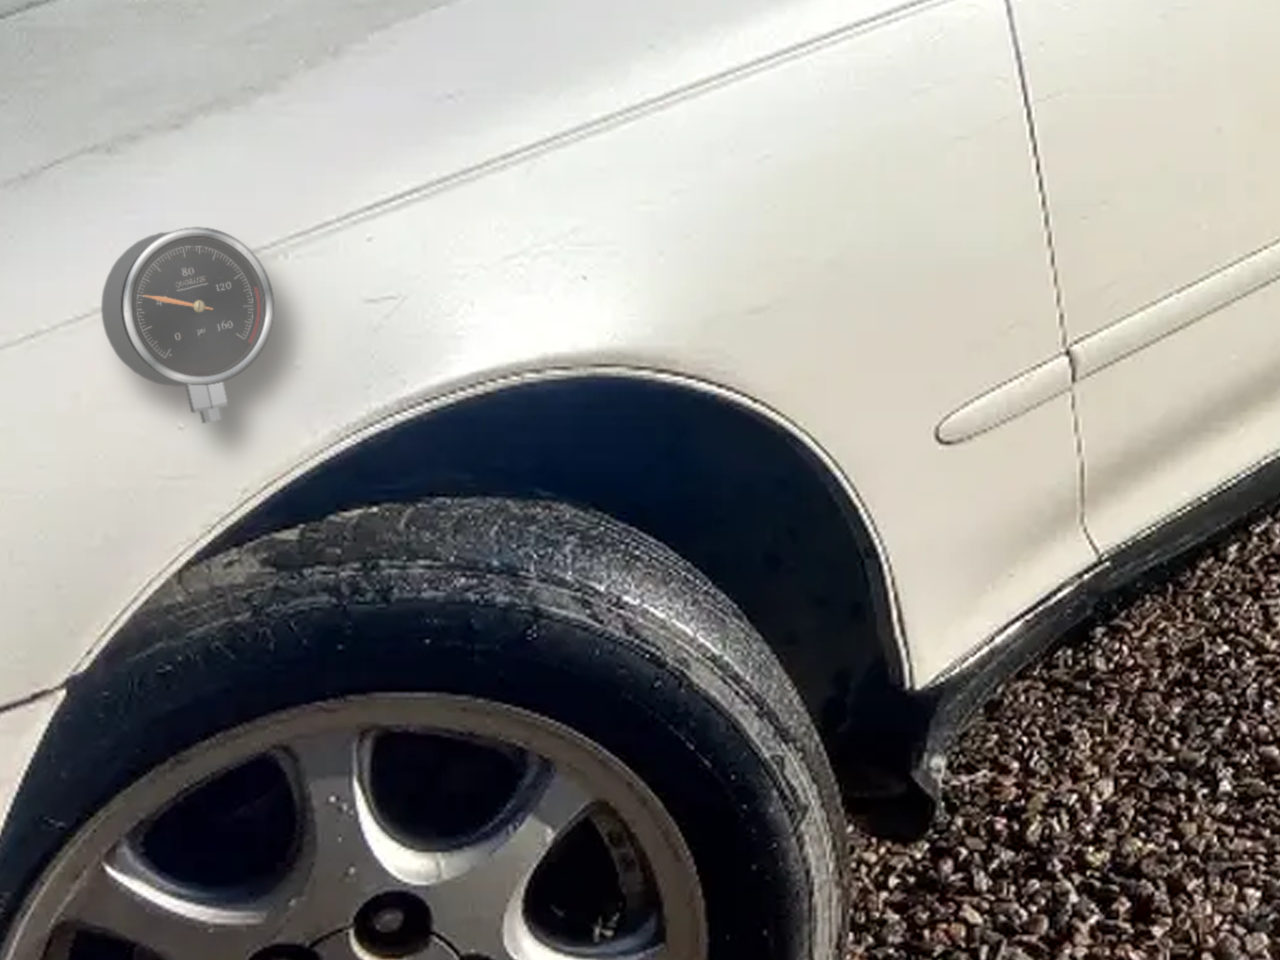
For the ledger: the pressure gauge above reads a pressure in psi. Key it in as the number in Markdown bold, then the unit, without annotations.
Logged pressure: **40** psi
